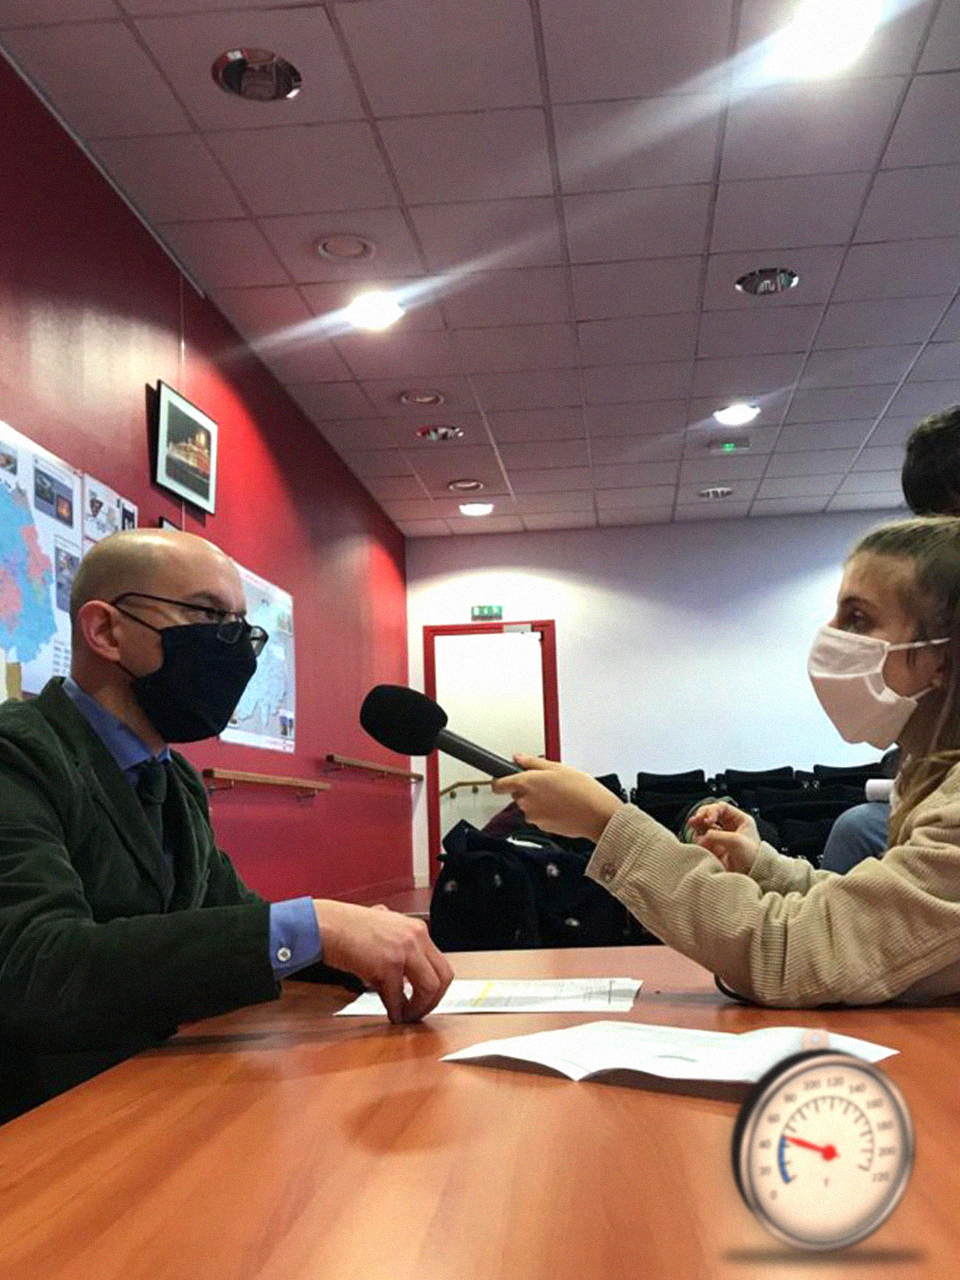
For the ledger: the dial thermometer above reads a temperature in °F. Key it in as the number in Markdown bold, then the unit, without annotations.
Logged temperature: **50** °F
